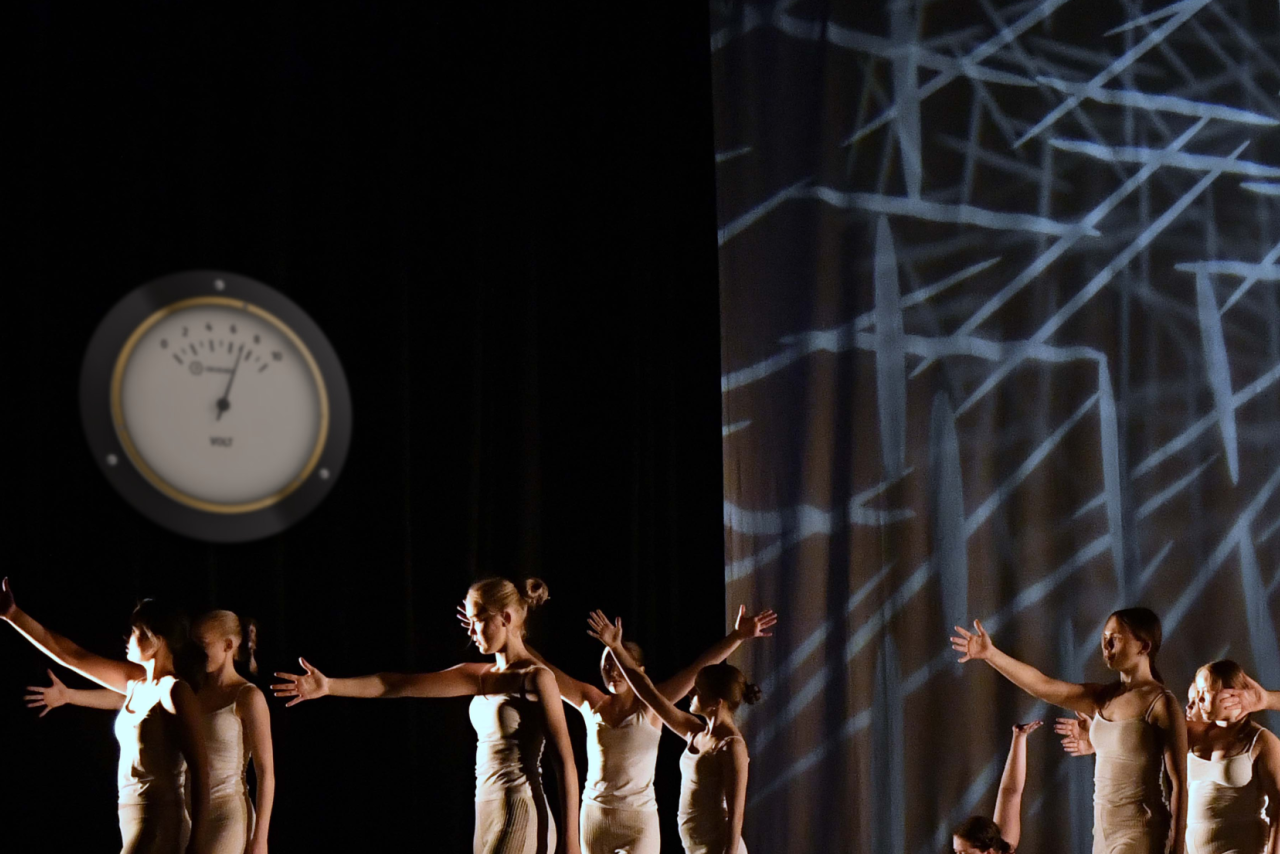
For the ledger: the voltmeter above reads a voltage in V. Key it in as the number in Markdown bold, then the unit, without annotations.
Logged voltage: **7** V
